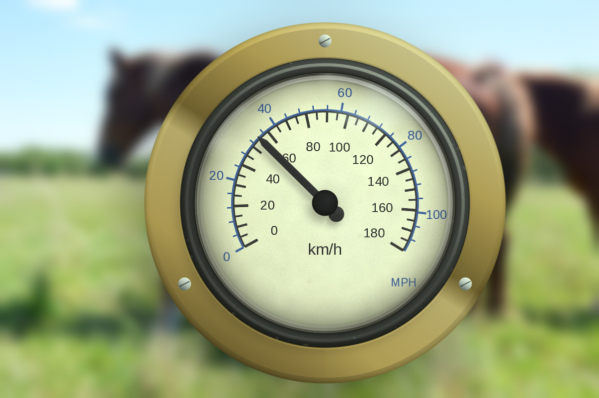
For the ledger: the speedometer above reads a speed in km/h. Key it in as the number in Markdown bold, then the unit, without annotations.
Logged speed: **55** km/h
